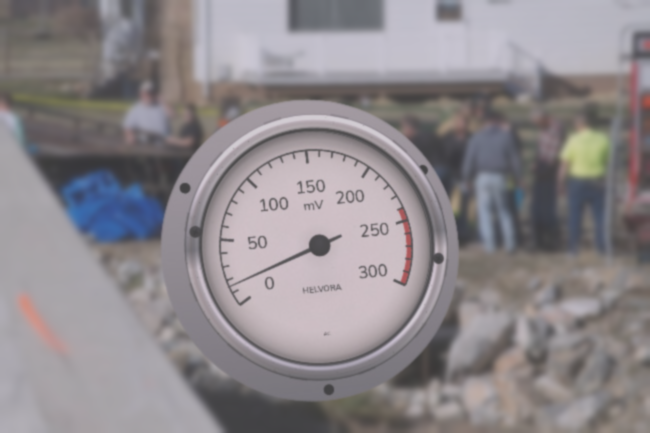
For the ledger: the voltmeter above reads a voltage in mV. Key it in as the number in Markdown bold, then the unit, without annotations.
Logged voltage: **15** mV
